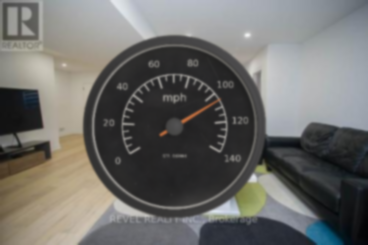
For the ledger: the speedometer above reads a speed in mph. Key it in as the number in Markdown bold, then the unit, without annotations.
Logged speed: **105** mph
